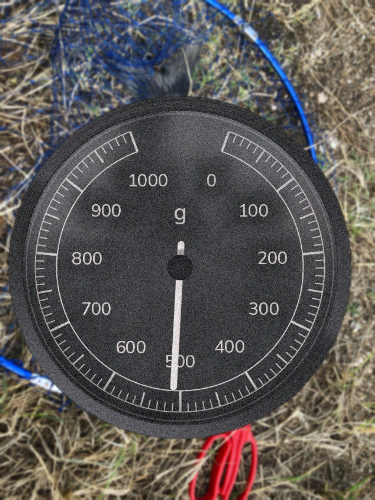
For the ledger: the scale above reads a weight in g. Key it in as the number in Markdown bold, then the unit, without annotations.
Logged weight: **510** g
